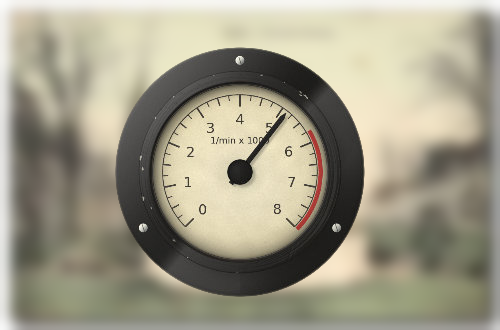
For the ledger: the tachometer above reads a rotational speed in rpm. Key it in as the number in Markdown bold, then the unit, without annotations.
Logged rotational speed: **5125** rpm
